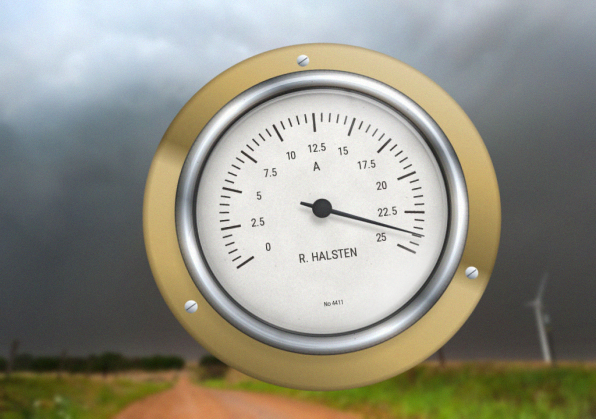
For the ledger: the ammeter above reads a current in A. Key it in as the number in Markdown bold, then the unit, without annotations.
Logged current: **24** A
